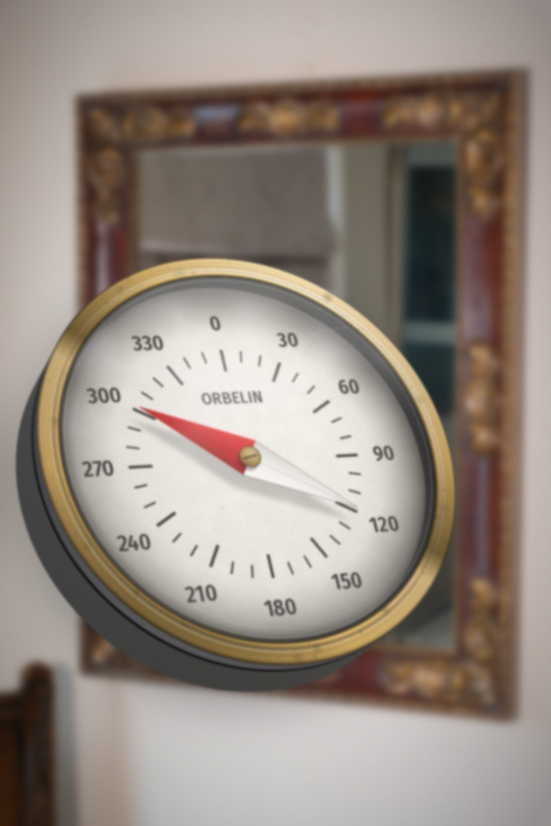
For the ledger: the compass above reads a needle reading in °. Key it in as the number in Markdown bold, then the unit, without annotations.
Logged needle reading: **300** °
